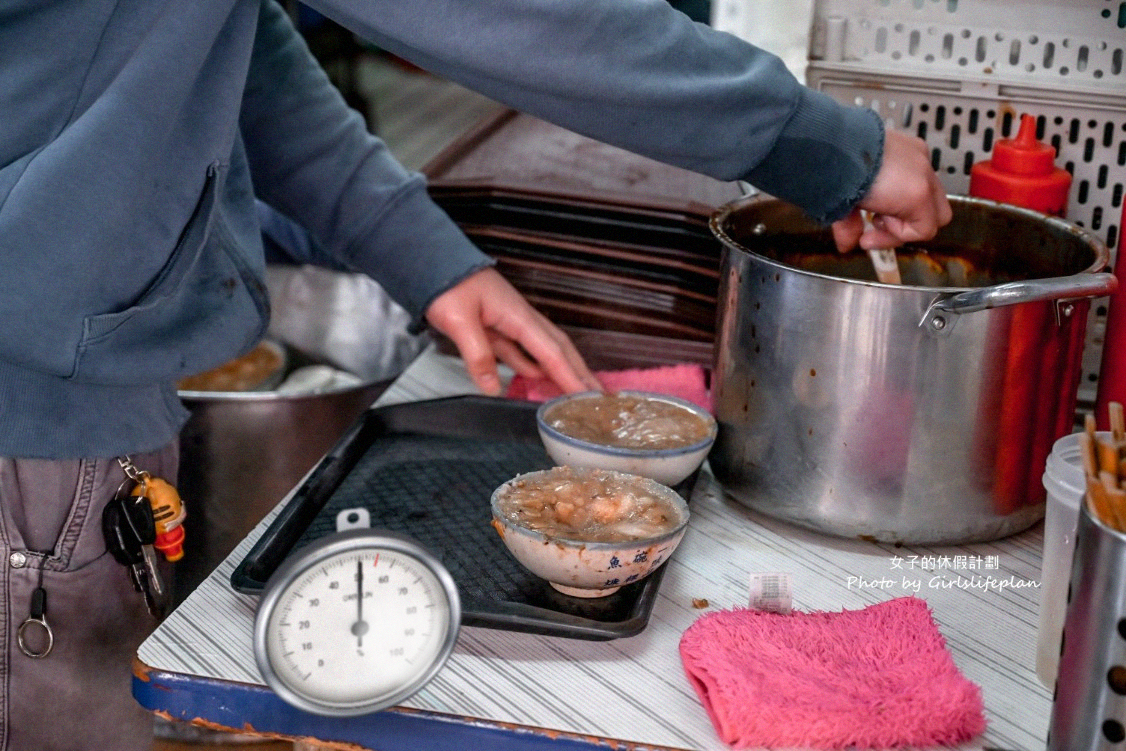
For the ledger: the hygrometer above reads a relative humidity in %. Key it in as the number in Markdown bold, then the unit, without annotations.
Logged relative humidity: **50** %
